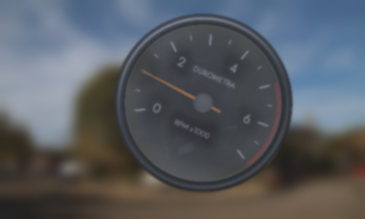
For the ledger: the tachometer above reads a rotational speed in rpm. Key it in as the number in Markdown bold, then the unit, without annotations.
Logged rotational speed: **1000** rpm
